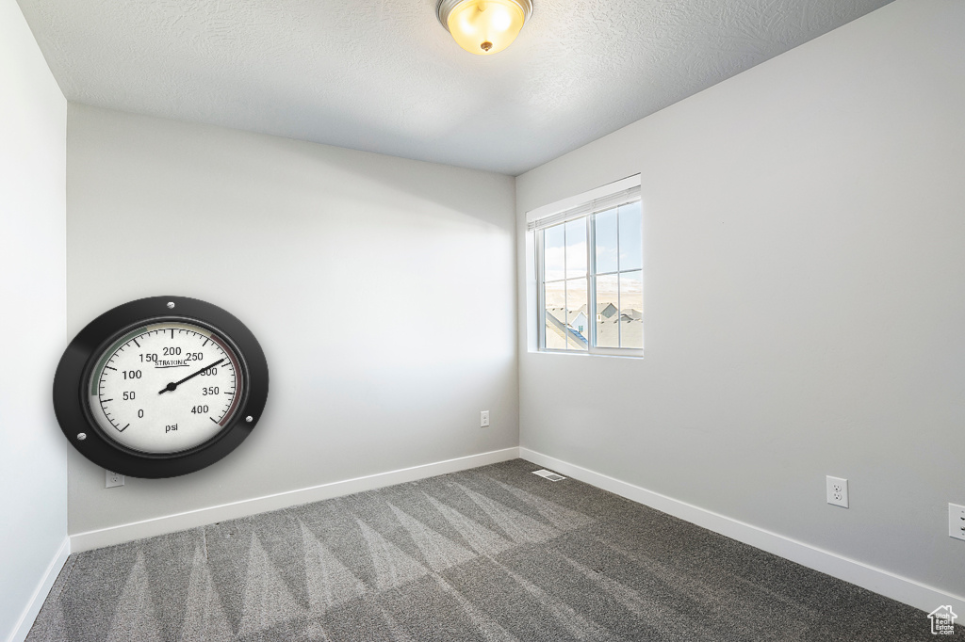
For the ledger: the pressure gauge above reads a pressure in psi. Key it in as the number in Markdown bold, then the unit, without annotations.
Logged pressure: **290** psi
